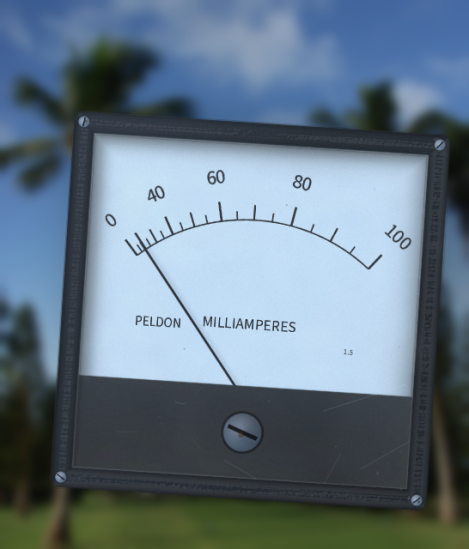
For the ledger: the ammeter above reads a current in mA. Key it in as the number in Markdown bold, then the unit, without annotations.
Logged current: **20** mA
